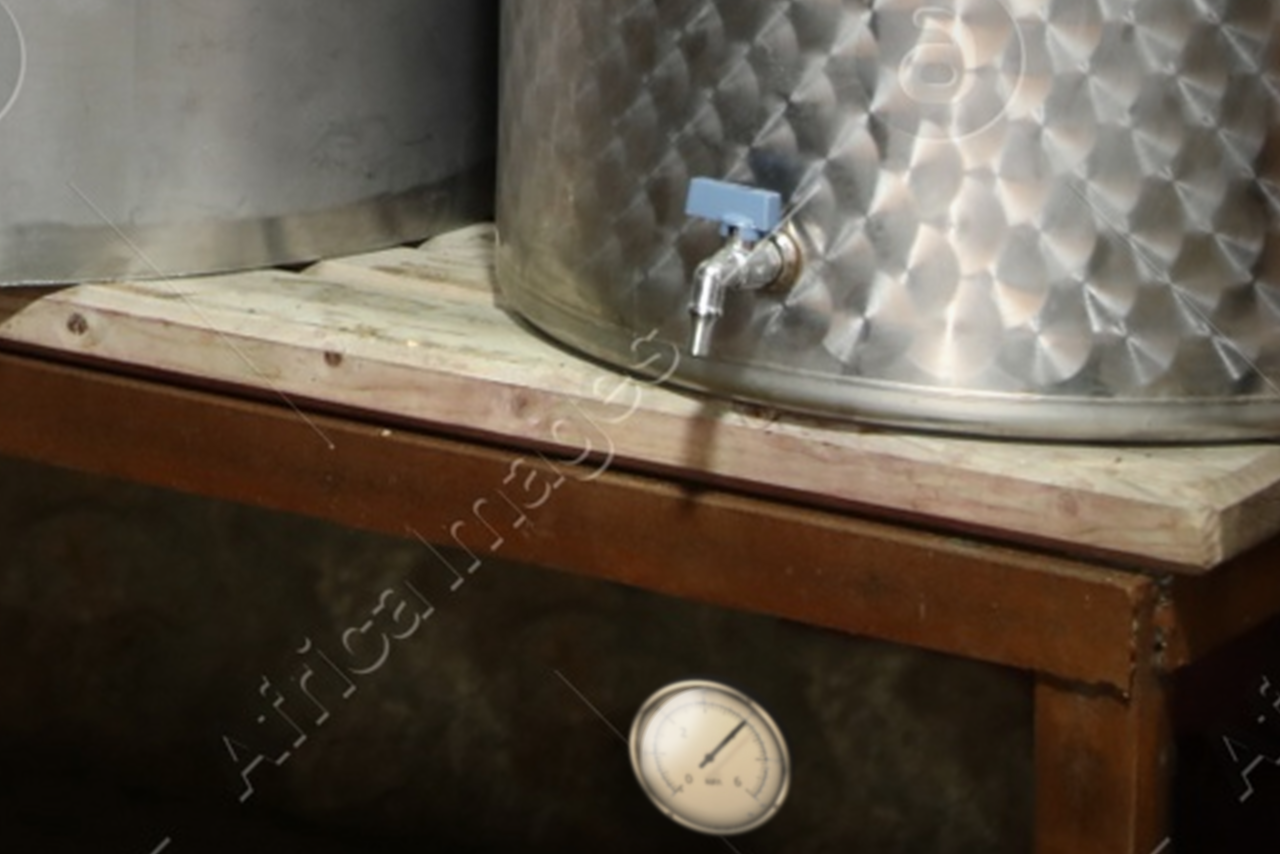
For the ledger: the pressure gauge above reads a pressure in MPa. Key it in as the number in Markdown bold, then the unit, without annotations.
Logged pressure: **4** MPa
